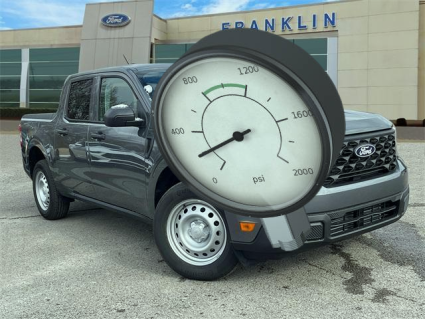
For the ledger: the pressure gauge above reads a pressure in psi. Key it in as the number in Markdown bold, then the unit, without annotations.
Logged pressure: **200** psi
